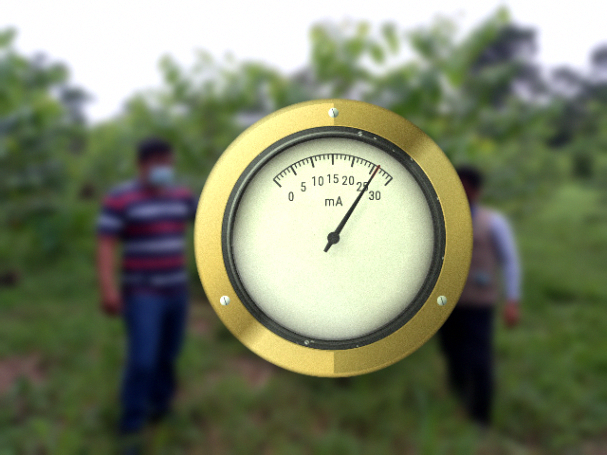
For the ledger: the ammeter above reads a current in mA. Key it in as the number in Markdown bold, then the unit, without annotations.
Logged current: **26** mA
